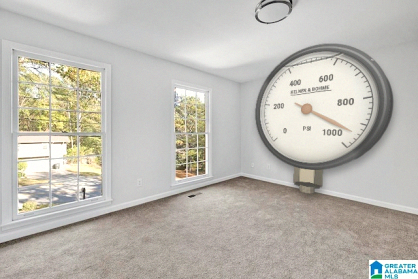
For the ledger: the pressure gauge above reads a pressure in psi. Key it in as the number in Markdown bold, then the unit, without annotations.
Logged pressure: **940** psi
